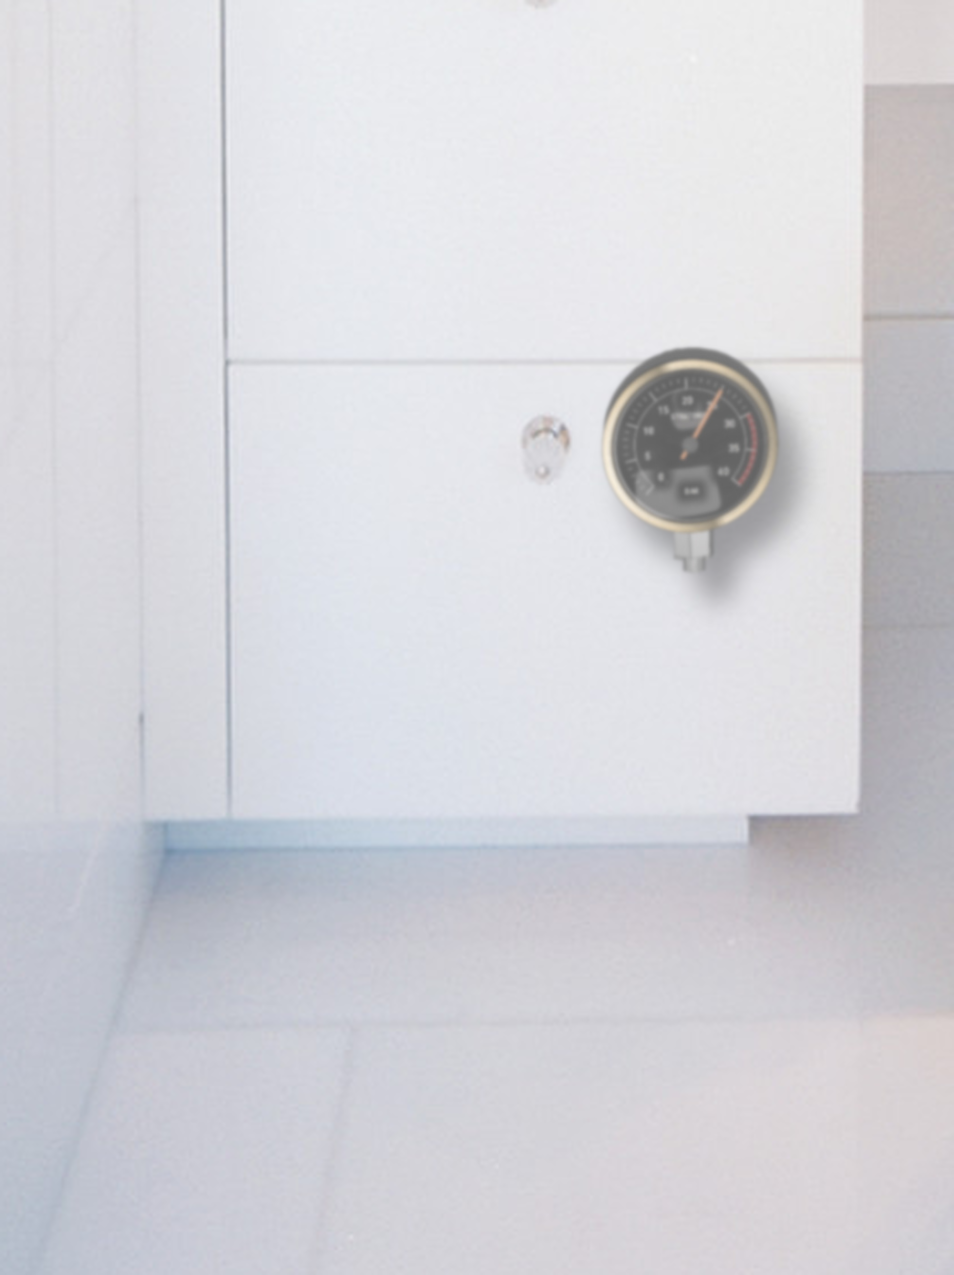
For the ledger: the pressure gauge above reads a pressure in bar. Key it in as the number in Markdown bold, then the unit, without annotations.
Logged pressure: **25** bar
